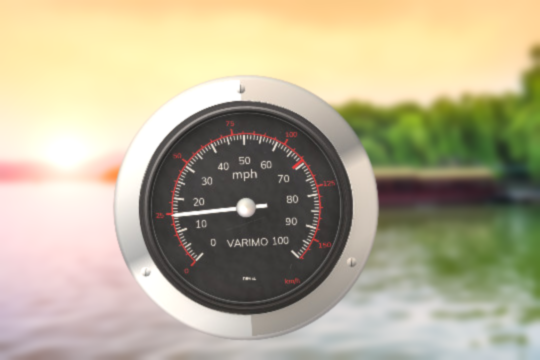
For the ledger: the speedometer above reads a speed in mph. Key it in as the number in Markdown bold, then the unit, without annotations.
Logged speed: **15** mph
